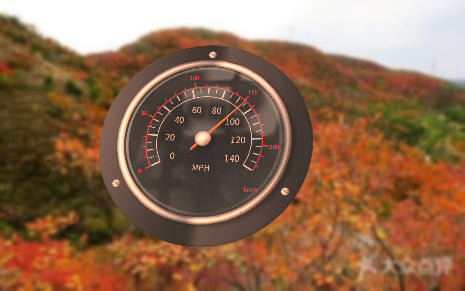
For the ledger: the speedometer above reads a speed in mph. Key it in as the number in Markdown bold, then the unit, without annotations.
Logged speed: **95** mph
